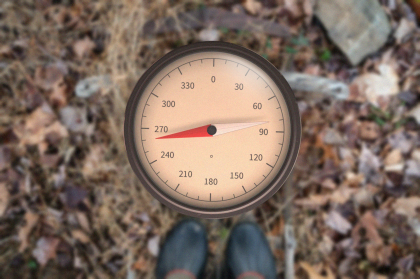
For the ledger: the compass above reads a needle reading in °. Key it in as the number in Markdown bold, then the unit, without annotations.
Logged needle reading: **260** °
